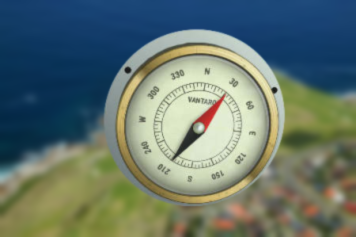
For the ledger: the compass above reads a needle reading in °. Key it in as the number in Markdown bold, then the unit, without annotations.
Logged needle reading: **30** °
